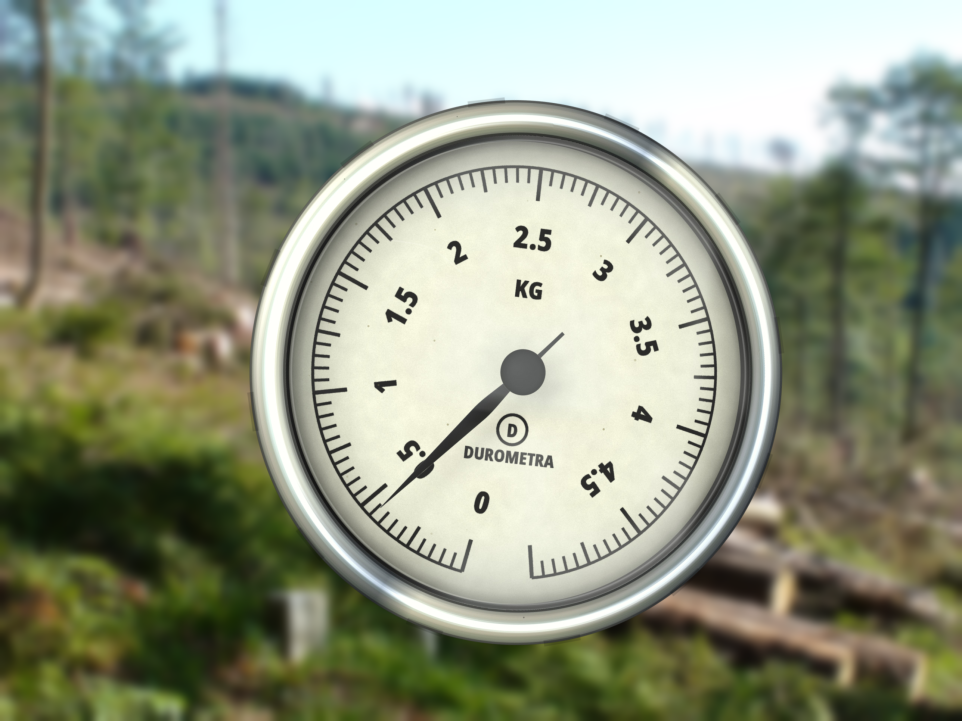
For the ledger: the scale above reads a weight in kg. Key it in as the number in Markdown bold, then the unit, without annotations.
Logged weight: **0.45** kg
